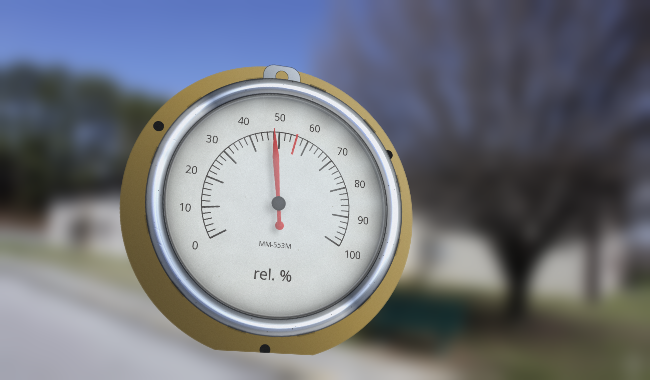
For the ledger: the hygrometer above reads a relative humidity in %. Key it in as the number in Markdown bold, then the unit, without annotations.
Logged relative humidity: **48** %
